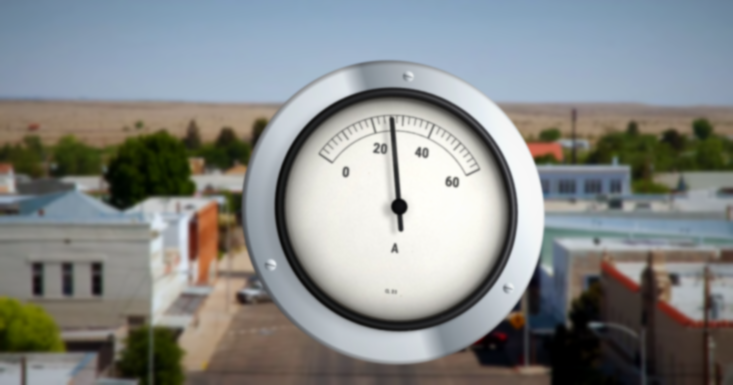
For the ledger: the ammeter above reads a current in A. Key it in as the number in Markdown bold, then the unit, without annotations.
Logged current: **26** A
